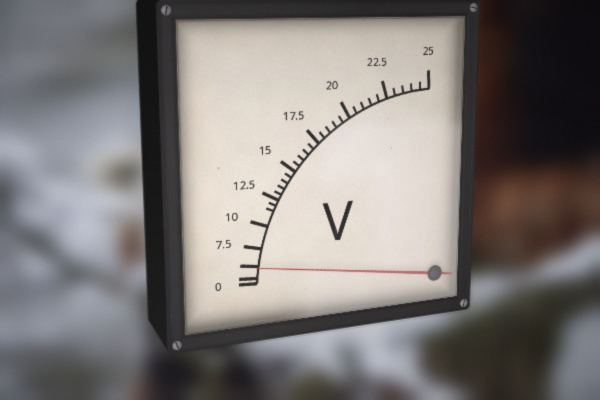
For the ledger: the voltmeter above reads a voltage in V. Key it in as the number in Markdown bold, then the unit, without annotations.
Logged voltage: **5** V
